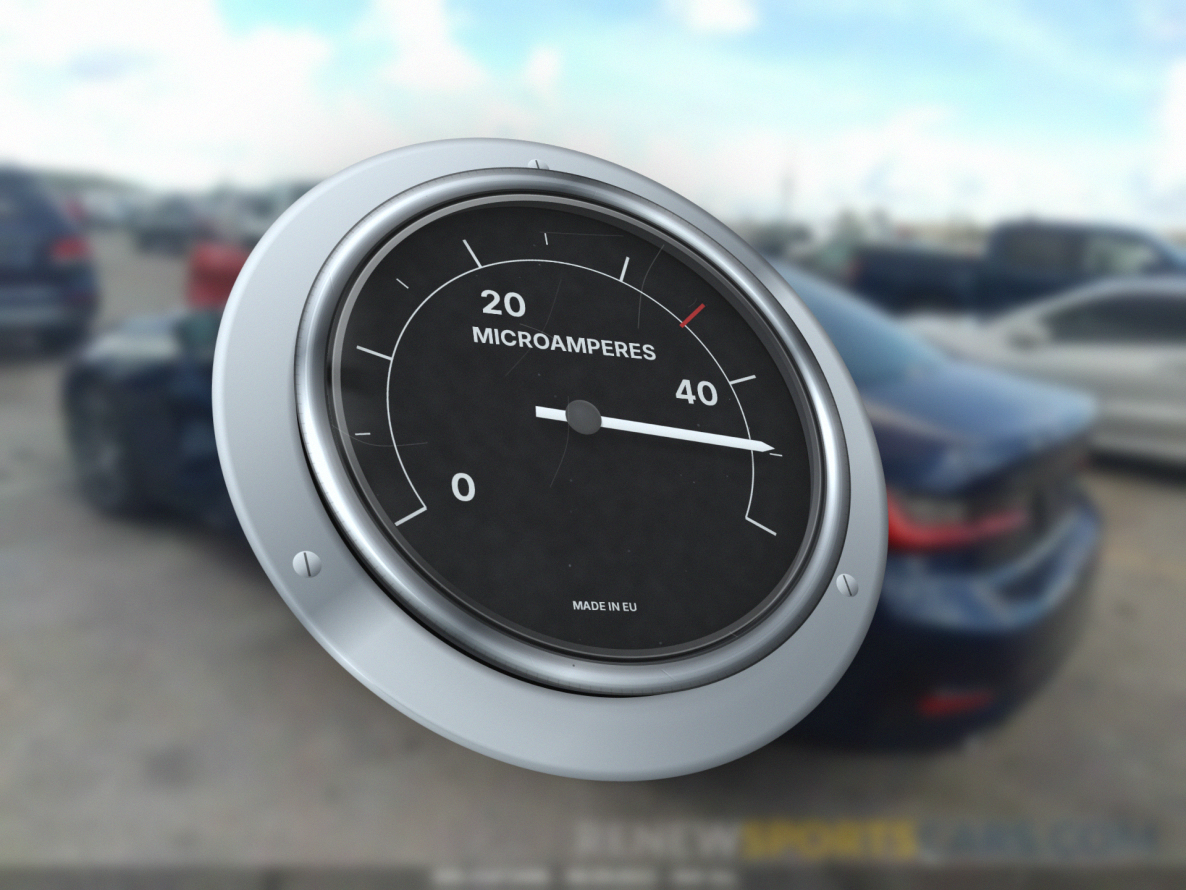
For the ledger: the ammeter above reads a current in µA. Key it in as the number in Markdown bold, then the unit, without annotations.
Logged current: **45** µA
